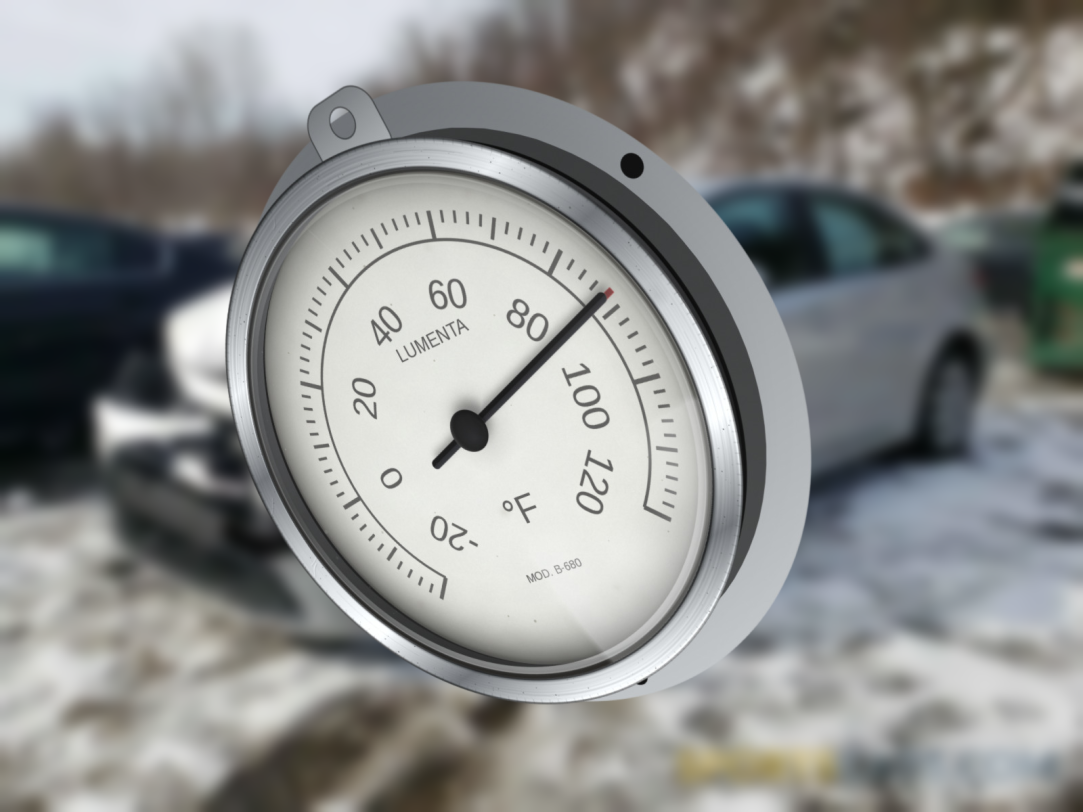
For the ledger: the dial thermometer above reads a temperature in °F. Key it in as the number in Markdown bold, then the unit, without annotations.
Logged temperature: **88** °F
